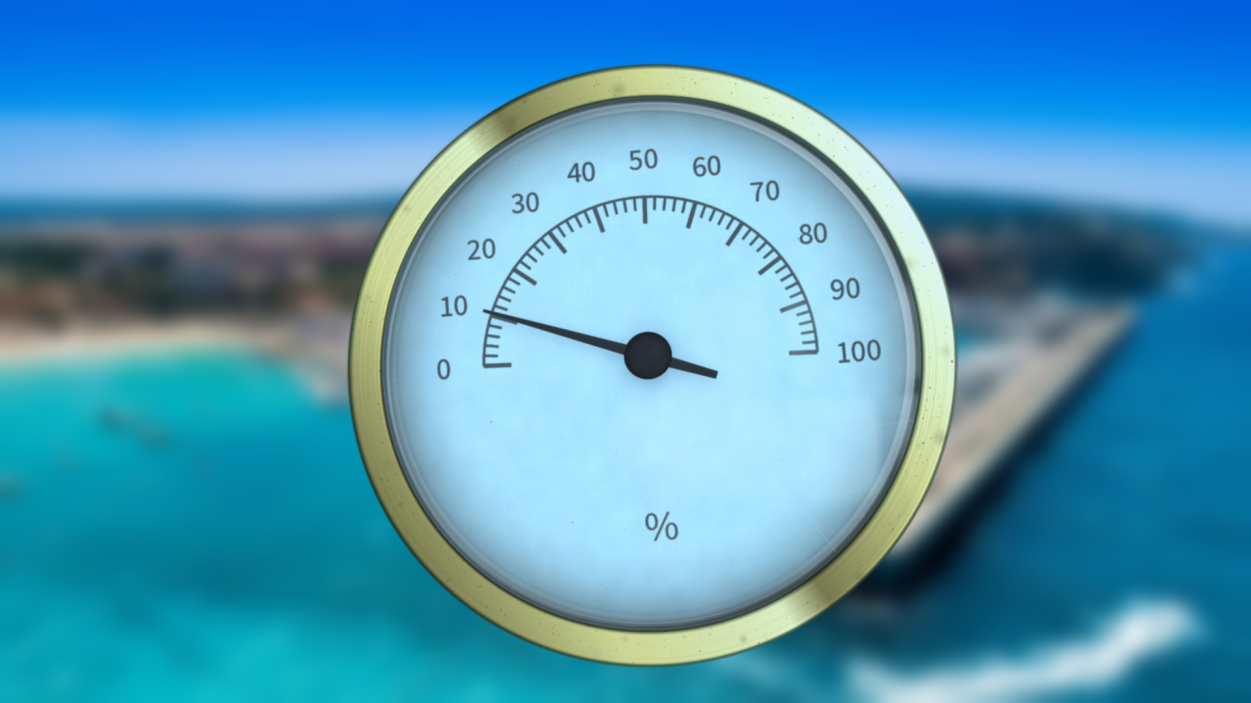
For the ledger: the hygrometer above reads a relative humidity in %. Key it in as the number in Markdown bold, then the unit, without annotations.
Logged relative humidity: **10** %
